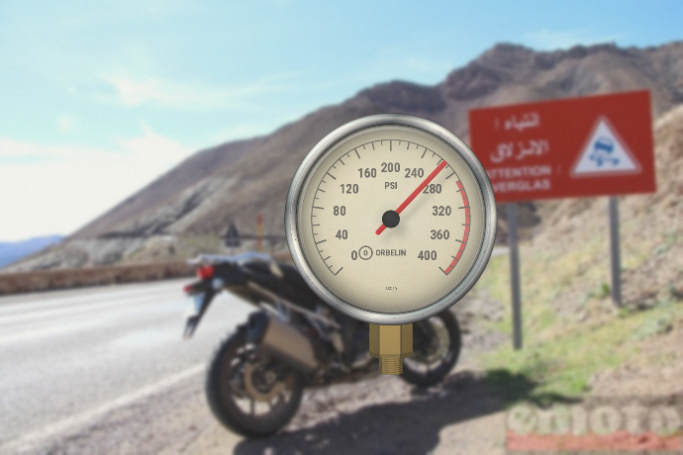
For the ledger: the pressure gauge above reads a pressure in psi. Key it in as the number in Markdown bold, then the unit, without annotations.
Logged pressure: **265** psi
